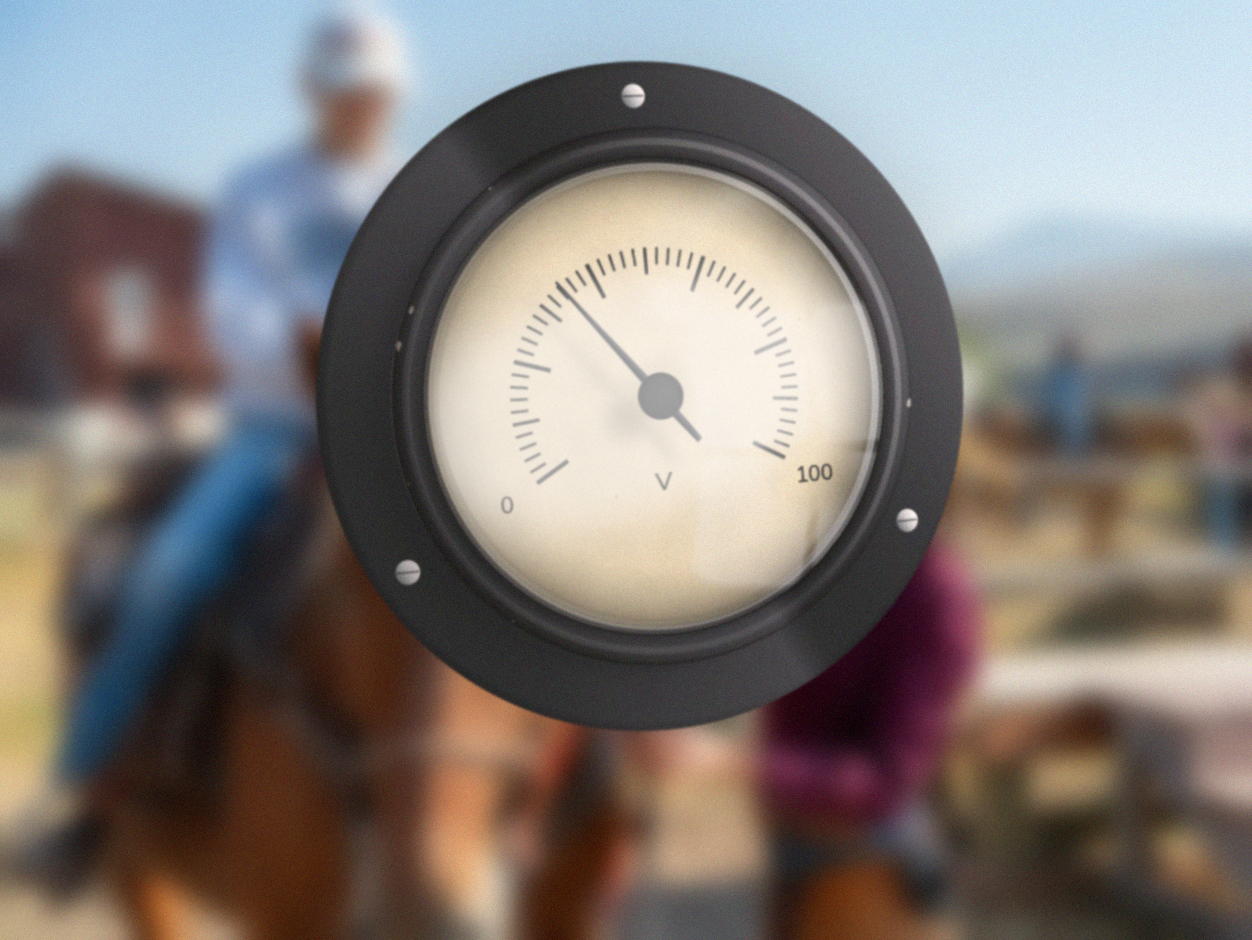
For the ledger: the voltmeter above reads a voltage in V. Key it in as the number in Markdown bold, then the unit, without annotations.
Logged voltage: **34** V
